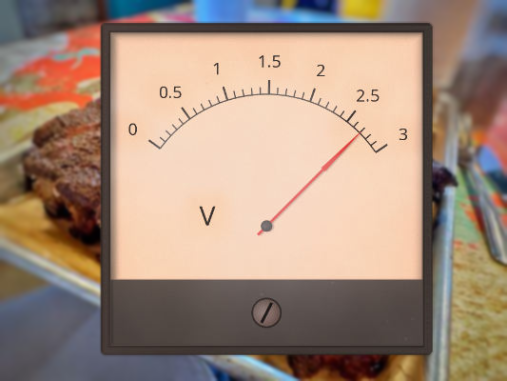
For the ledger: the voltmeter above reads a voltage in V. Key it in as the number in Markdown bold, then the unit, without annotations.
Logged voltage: **2.7** V
